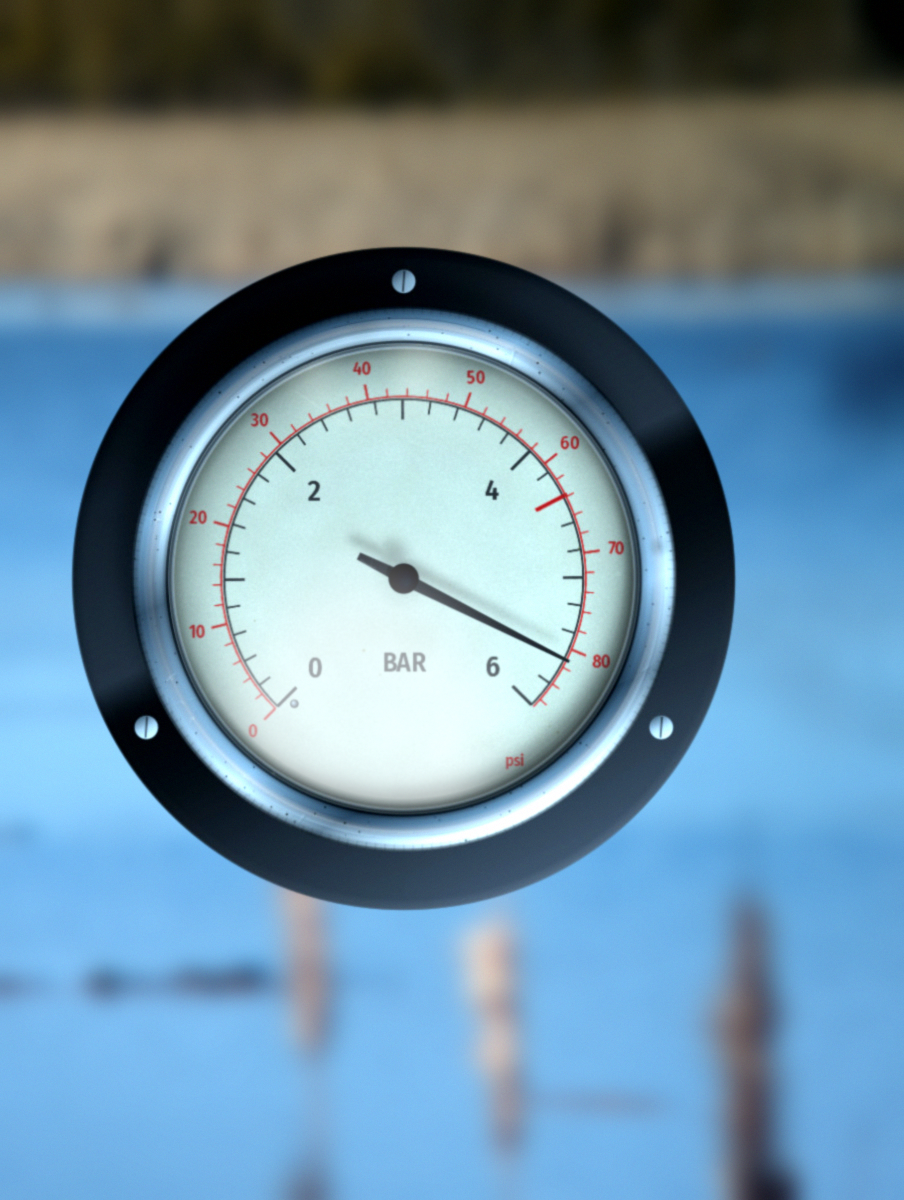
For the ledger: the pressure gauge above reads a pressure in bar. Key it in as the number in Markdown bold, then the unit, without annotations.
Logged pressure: **5.6** bar
